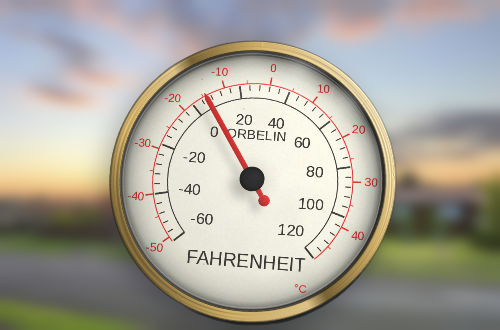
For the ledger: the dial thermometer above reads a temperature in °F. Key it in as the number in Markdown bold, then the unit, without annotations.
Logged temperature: **6** °F
